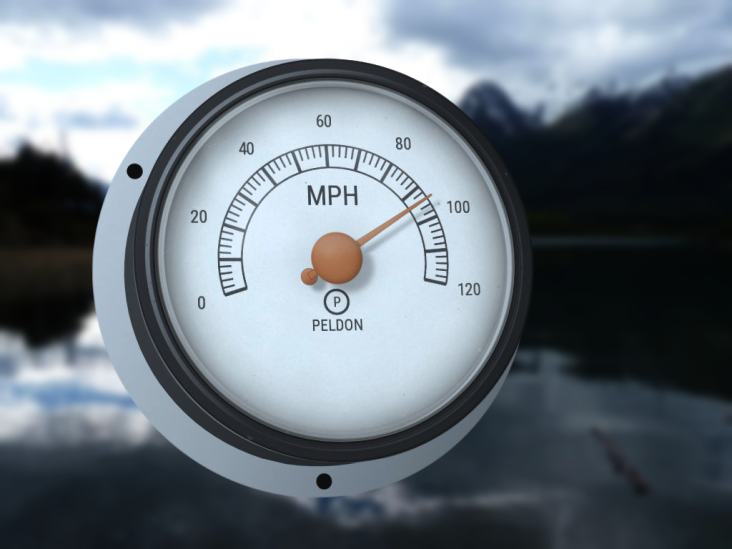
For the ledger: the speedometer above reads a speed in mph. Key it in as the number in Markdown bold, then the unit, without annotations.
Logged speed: **94** mph
